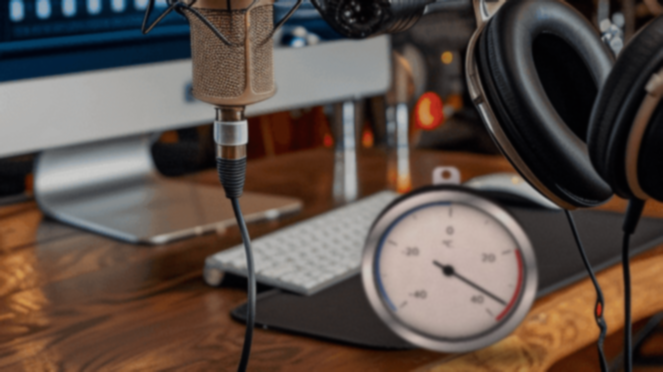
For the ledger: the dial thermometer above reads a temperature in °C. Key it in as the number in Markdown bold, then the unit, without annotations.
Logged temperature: **35** °C
